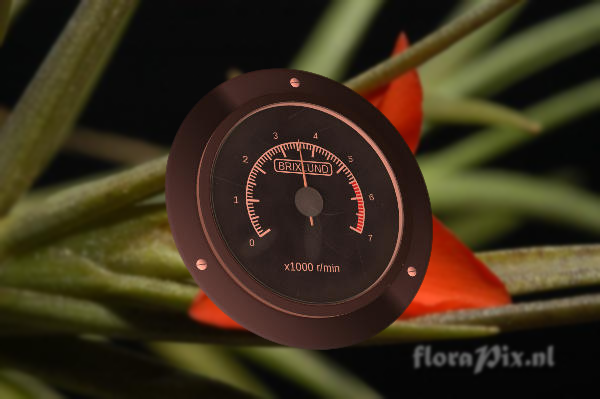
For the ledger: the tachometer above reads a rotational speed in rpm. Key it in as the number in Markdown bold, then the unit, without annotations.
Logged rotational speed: **3500** rpm
